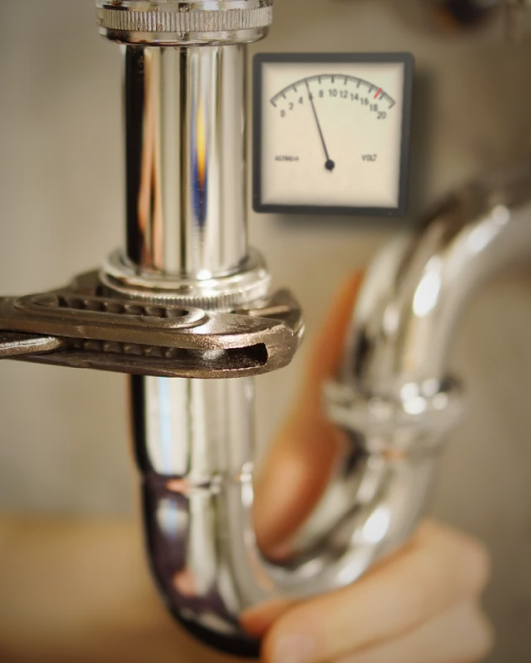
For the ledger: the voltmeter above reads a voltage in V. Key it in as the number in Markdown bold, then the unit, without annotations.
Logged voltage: **6** V
